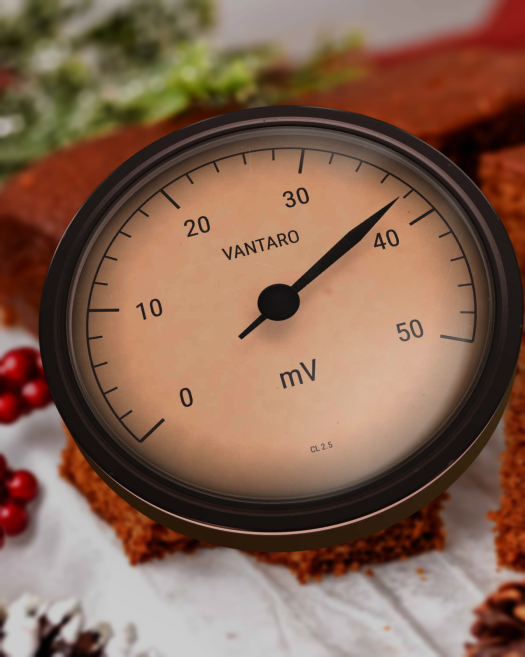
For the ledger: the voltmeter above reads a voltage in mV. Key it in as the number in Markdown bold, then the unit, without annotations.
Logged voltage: **38** mV
